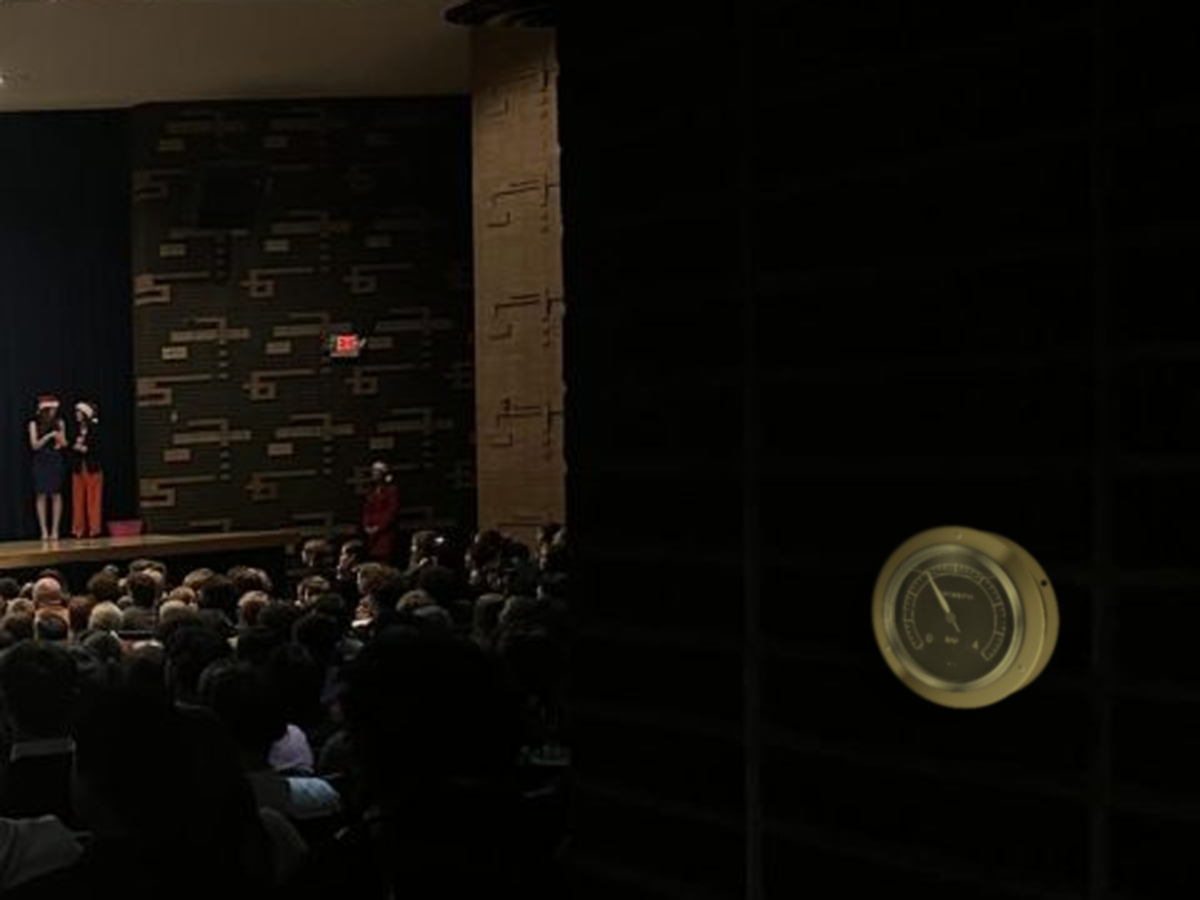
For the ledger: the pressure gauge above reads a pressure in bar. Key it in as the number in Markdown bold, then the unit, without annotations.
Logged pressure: **1.5** bar
